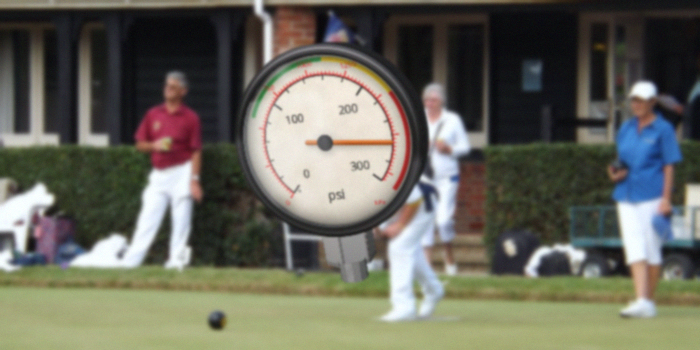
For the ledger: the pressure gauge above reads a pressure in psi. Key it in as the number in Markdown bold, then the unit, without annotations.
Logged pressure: **260** psi
